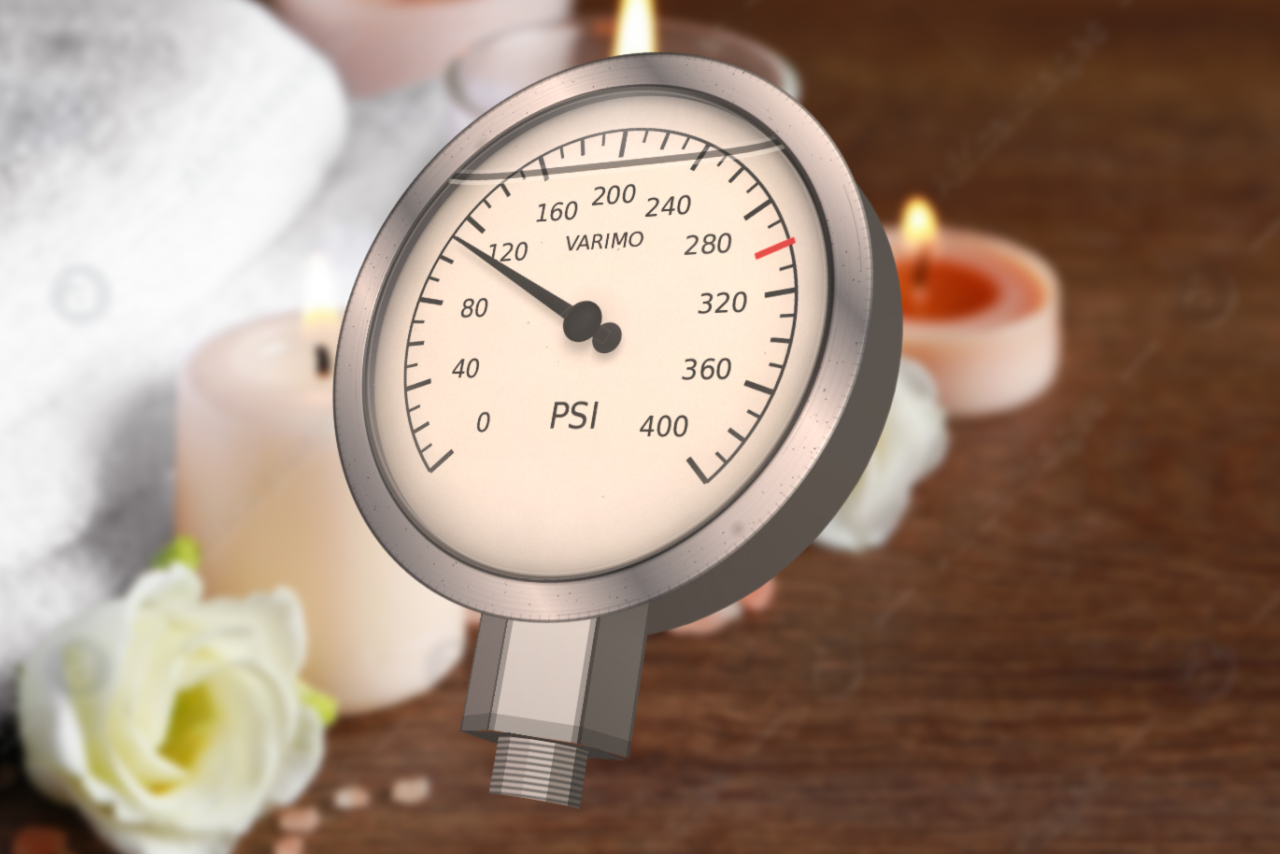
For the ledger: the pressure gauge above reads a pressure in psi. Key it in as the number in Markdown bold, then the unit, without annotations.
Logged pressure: **110** psi
